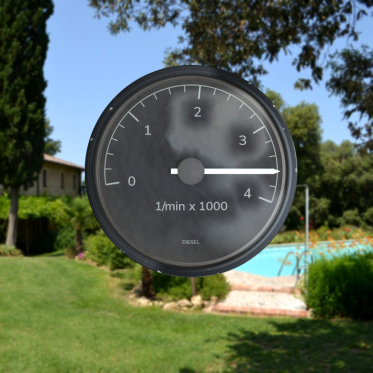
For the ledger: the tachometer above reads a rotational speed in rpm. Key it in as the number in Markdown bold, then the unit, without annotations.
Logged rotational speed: **3600** rpm
